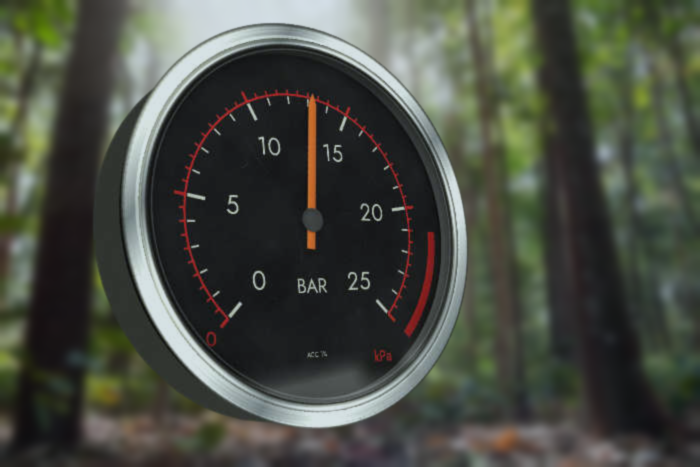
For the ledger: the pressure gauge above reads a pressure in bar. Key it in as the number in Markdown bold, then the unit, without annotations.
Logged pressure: **13** bar
